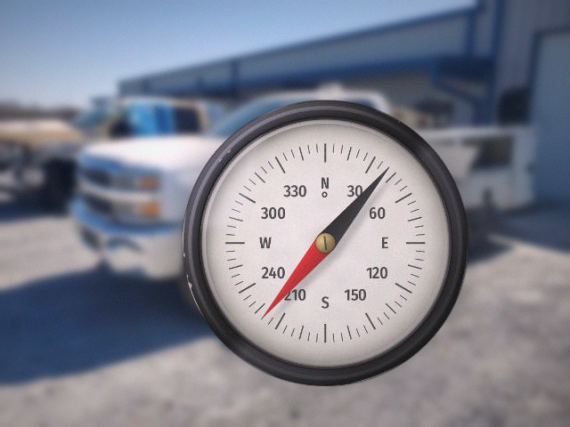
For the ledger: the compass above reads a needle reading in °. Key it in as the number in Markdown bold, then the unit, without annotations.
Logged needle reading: **220** °
